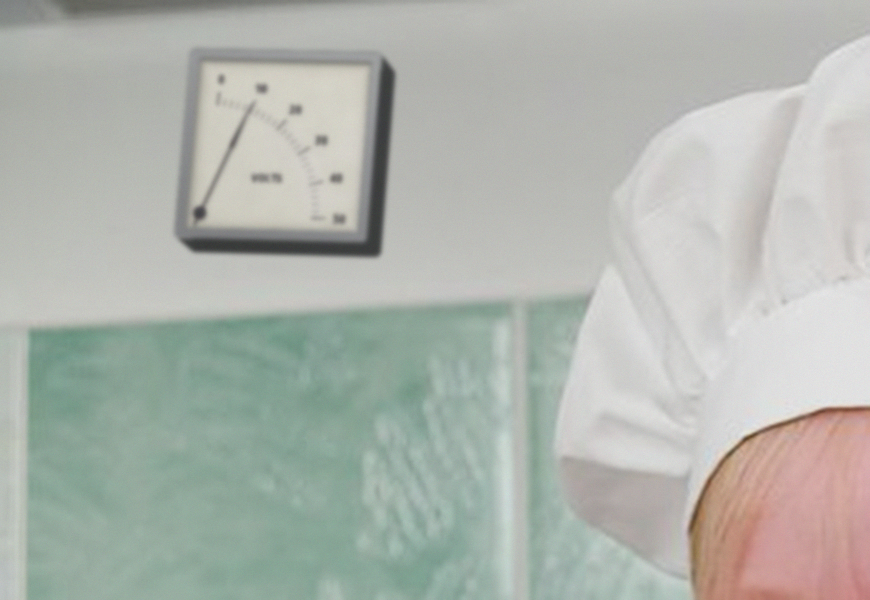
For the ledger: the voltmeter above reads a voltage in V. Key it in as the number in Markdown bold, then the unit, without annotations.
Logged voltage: **10** V
